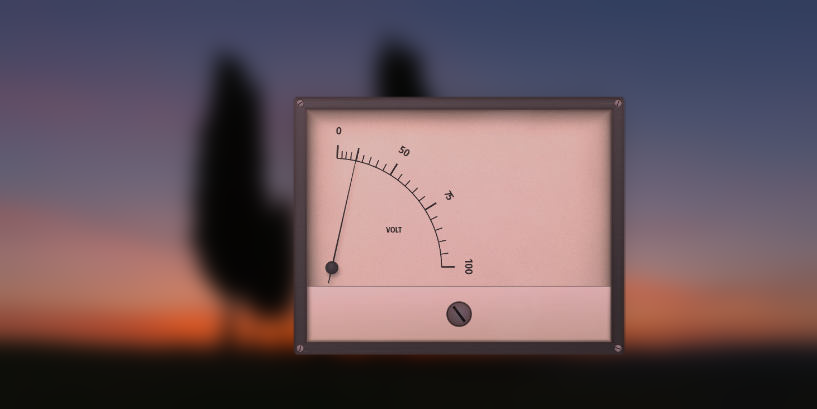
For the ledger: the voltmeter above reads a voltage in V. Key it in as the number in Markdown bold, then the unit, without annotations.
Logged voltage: **25** V
